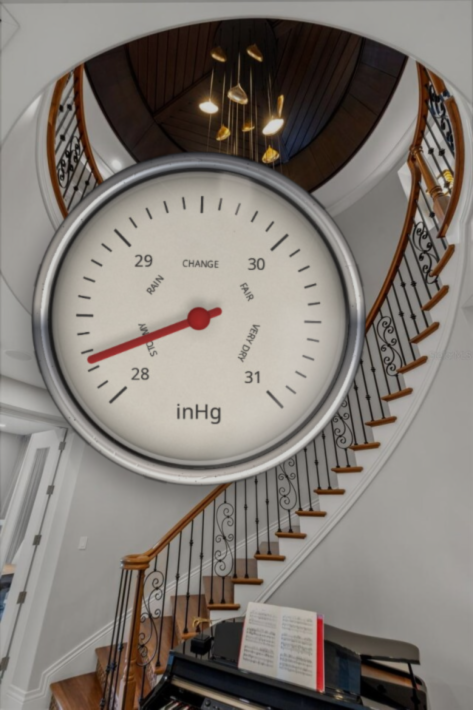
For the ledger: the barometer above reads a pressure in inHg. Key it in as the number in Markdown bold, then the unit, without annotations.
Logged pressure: **28.25** inHg
